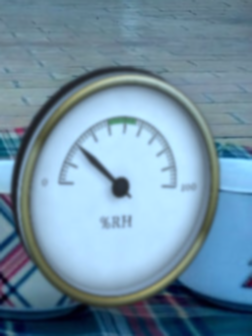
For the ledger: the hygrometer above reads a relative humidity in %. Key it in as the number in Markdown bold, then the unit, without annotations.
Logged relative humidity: **20** %
